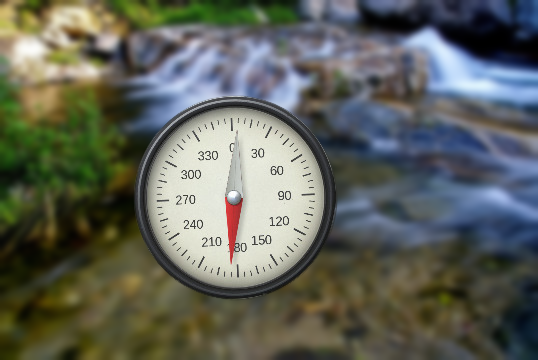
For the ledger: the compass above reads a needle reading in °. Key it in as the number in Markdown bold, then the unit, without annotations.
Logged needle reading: **185** °
